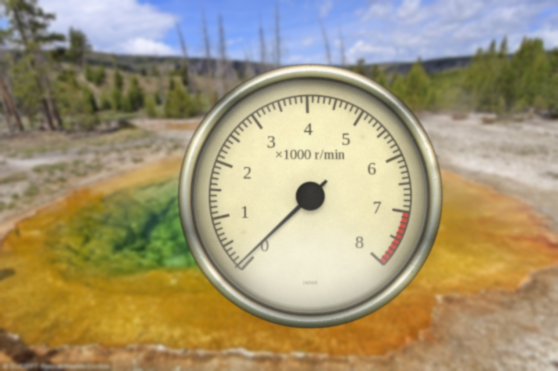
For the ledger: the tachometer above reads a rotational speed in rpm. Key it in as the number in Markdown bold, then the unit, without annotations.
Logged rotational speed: **100** rpm
